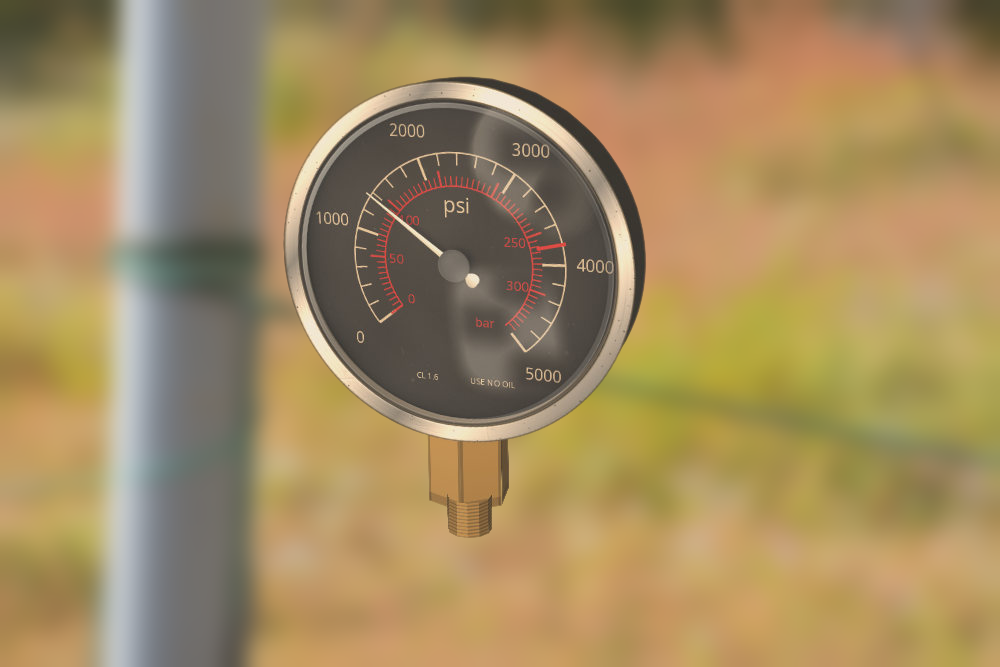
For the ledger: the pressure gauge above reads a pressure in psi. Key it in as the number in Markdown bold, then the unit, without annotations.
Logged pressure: **1400** psi
